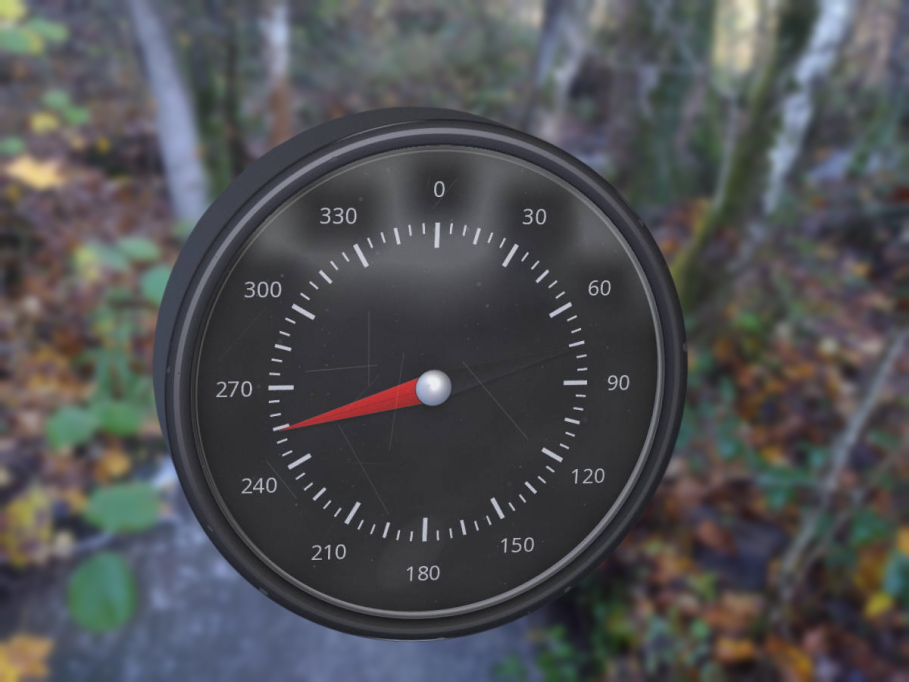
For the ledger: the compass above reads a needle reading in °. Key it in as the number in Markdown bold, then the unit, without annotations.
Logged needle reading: **255** °
